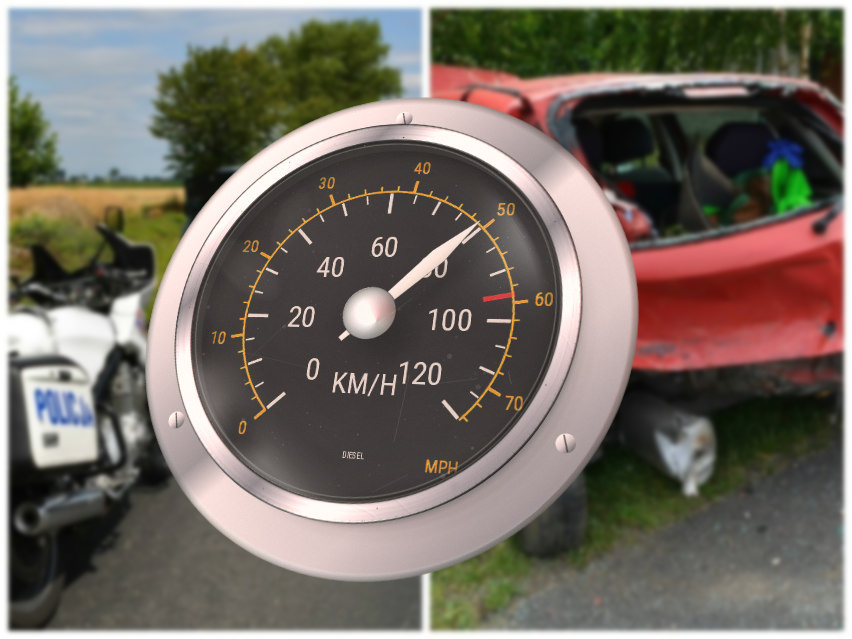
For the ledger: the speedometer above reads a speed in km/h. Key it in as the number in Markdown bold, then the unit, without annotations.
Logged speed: **80** km/h
